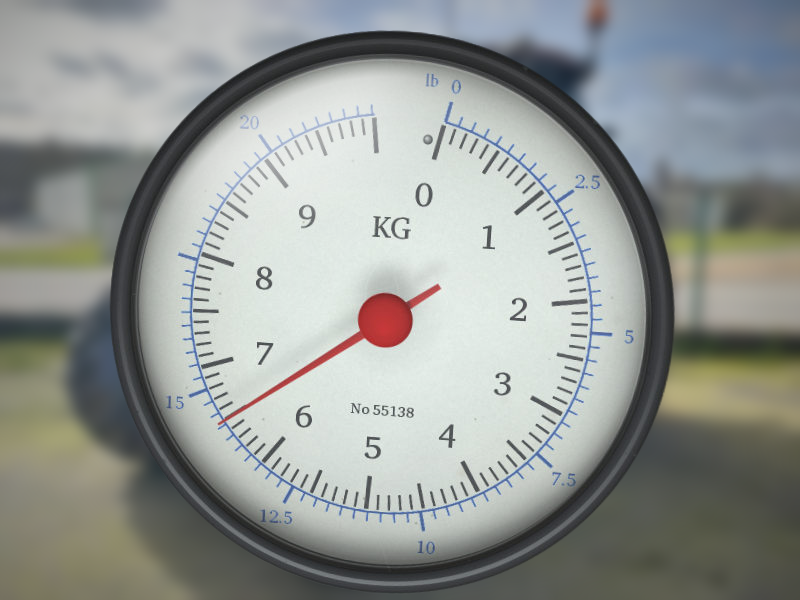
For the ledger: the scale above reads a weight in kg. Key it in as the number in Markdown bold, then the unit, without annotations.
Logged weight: **6.5** kg
